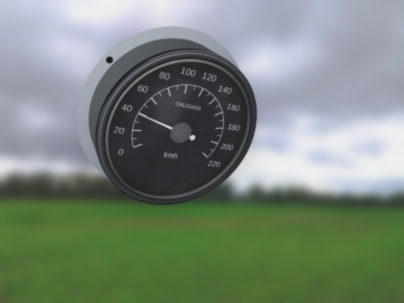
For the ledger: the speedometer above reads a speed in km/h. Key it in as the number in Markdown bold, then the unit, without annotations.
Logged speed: **40** km/h
